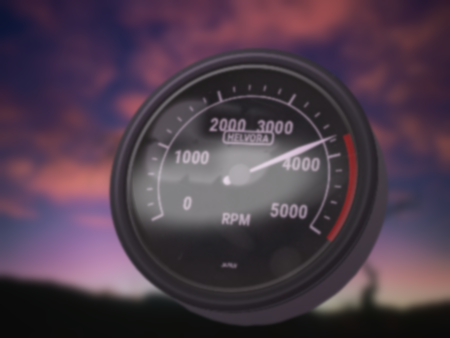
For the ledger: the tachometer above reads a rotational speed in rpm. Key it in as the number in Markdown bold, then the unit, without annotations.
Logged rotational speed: **3800** rpm
